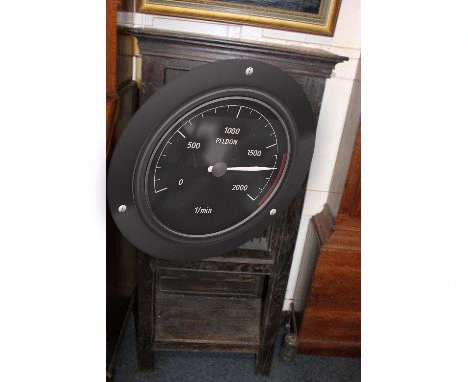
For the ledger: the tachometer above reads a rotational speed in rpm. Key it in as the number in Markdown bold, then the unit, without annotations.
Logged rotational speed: **1700** rpm
